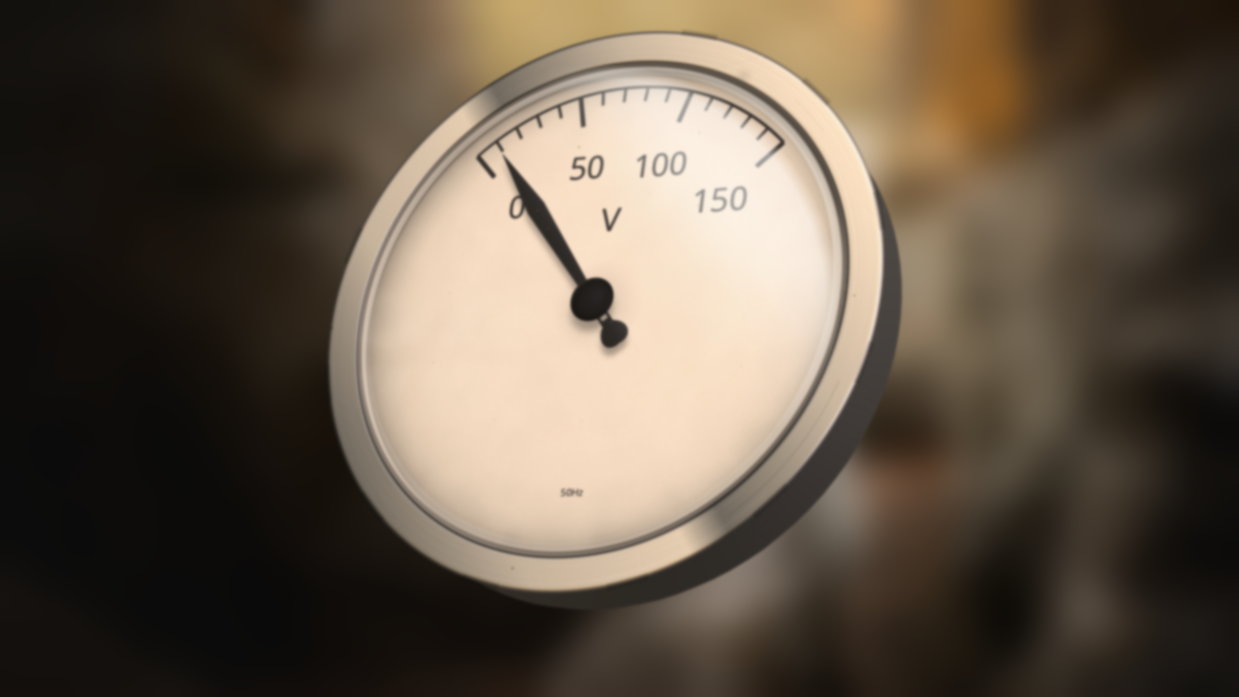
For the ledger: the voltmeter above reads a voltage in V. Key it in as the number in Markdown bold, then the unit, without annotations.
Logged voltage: **10** V
